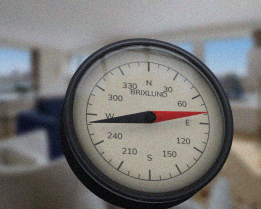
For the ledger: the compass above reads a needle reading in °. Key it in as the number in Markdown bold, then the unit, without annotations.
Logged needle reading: **80** °
